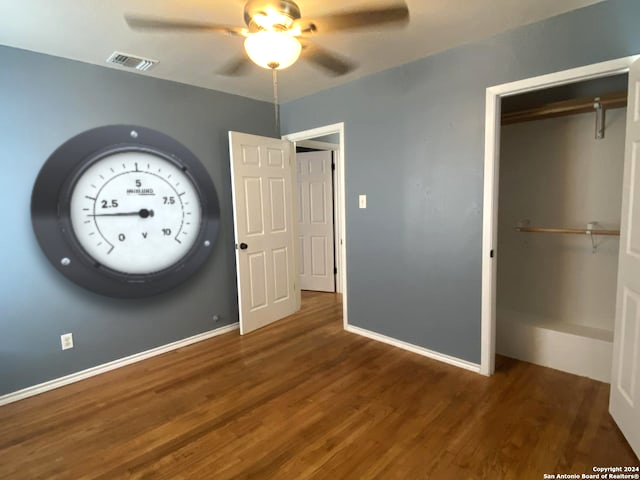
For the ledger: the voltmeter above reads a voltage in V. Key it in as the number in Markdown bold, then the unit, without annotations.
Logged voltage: **1.75** V
